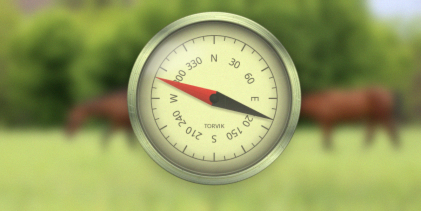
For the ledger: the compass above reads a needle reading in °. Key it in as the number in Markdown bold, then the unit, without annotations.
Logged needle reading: **290** °
